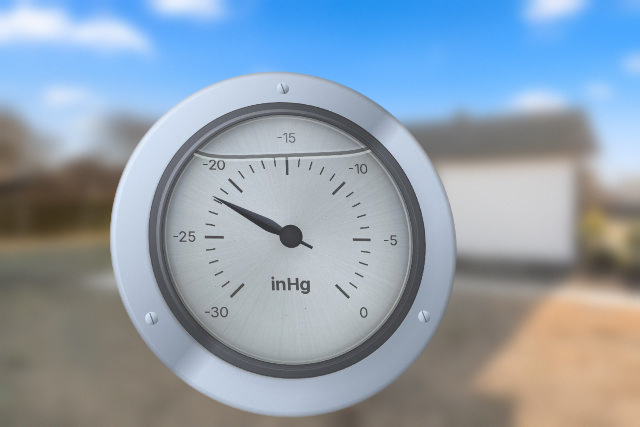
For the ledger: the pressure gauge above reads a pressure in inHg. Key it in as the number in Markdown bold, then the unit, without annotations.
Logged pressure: **-22** inHg
